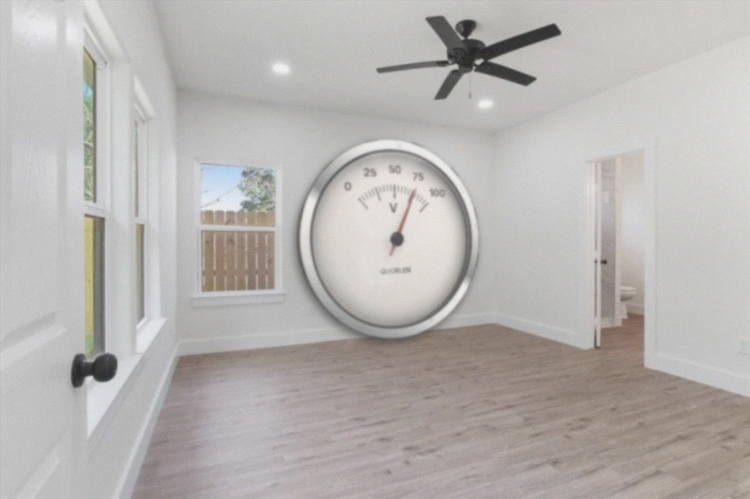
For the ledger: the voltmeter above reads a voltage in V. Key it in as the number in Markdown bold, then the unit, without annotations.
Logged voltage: **75** V
